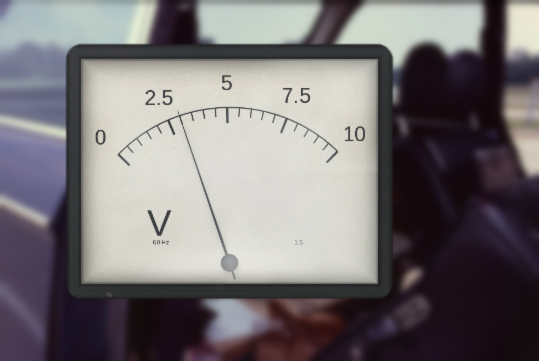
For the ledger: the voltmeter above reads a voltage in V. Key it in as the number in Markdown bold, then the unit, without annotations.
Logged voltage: **3** V
